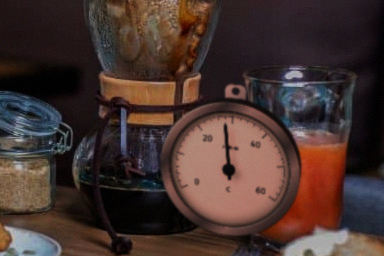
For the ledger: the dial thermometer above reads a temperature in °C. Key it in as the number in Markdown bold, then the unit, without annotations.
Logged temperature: **28** °C
